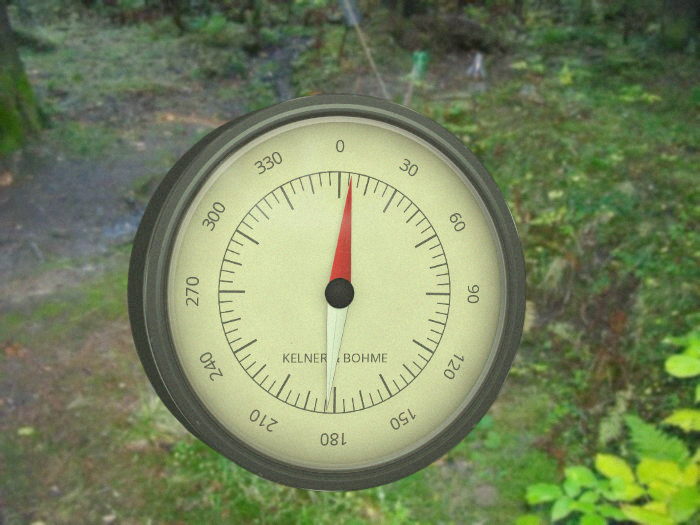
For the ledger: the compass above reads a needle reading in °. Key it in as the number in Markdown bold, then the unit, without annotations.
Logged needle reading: **5** °
